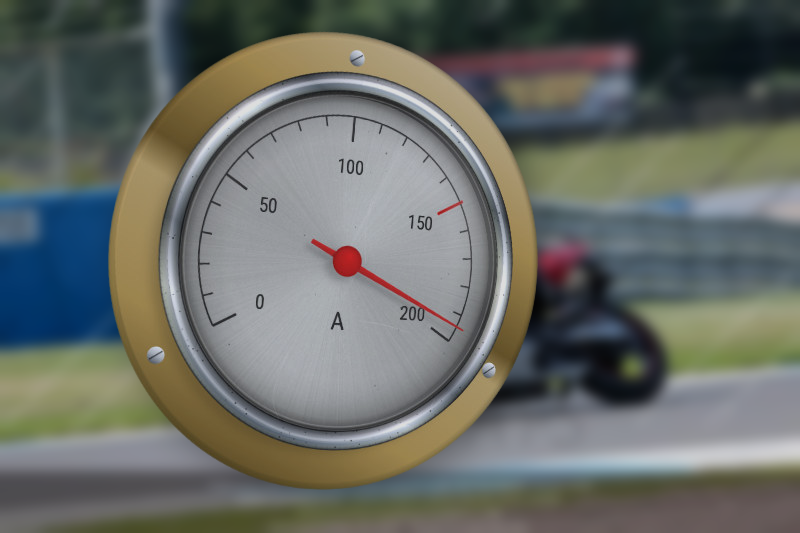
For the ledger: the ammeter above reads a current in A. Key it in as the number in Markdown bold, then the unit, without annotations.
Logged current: **195** A
